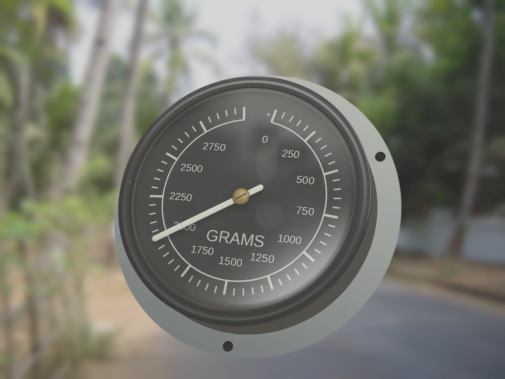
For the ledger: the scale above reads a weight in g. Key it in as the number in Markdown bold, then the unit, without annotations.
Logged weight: **2000** g
